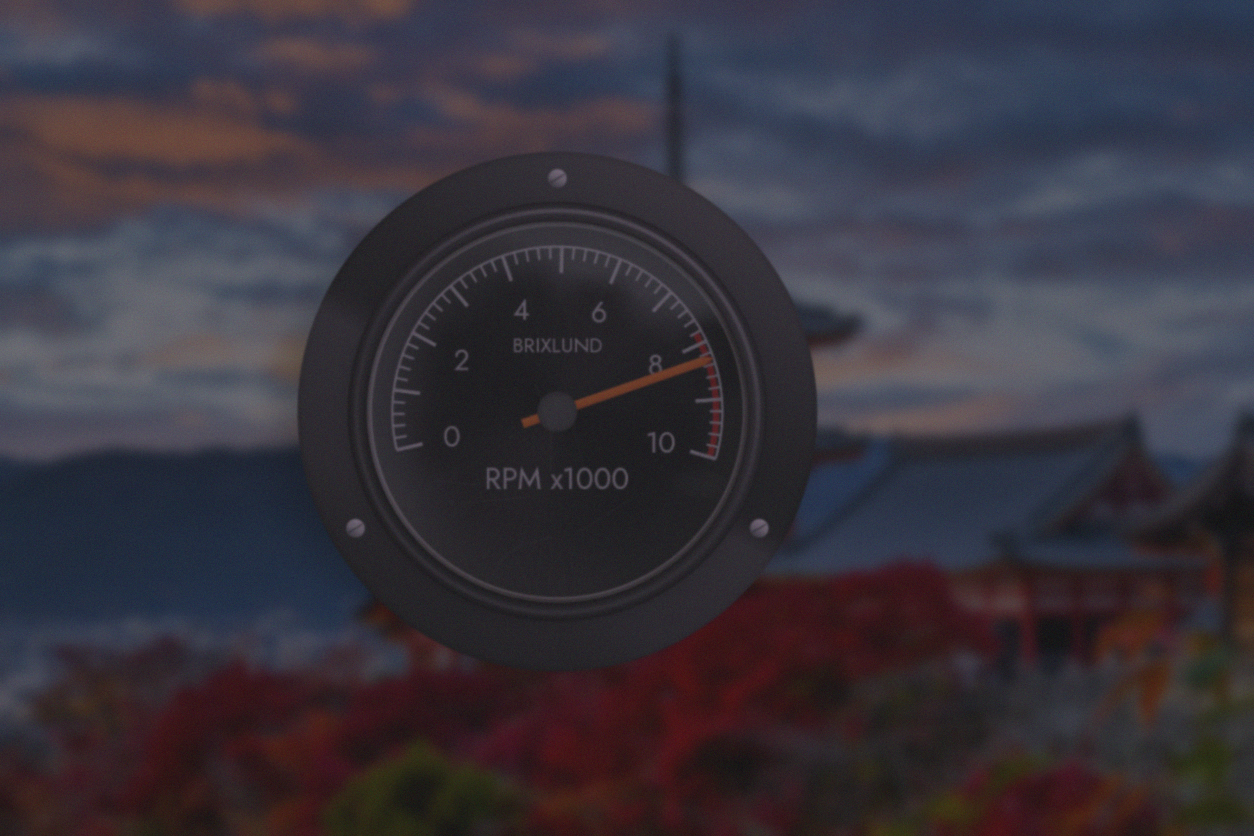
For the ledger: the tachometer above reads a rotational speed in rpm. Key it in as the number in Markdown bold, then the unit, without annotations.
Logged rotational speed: **8300** rpm
